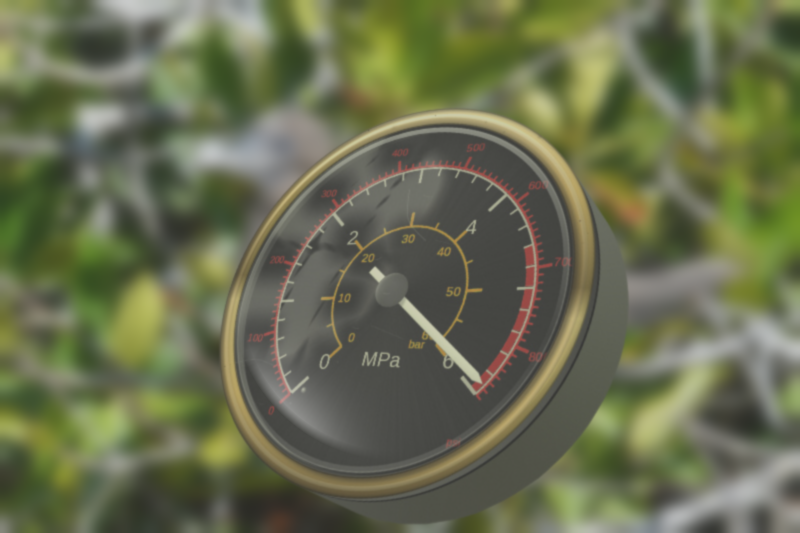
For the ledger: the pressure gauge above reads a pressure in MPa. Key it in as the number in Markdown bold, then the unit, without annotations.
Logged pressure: **5.9** MPa
